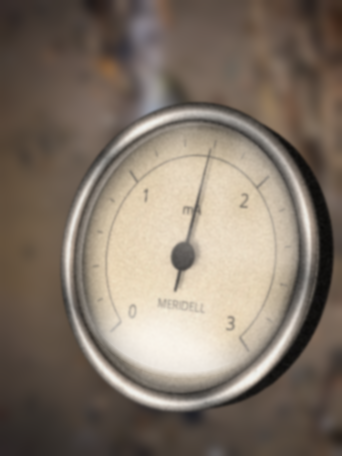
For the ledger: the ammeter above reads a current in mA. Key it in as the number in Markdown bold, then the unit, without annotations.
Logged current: **1.6** mA
